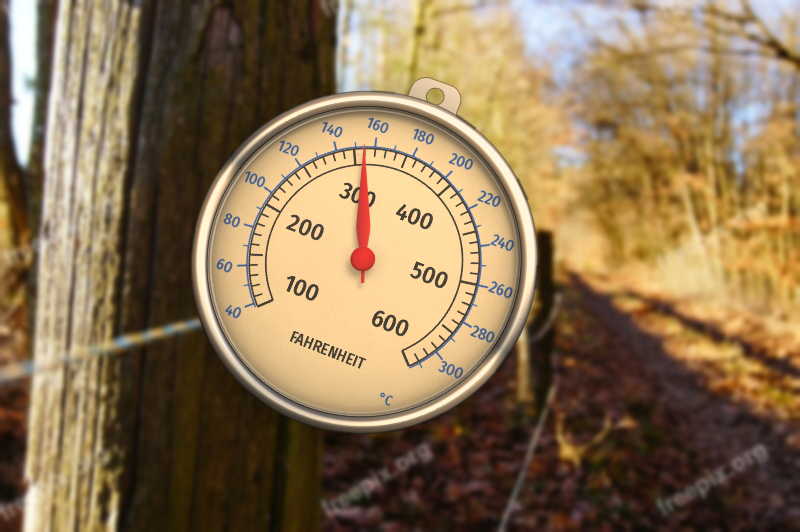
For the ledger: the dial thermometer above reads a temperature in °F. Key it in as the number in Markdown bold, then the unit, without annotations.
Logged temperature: **310** °F
